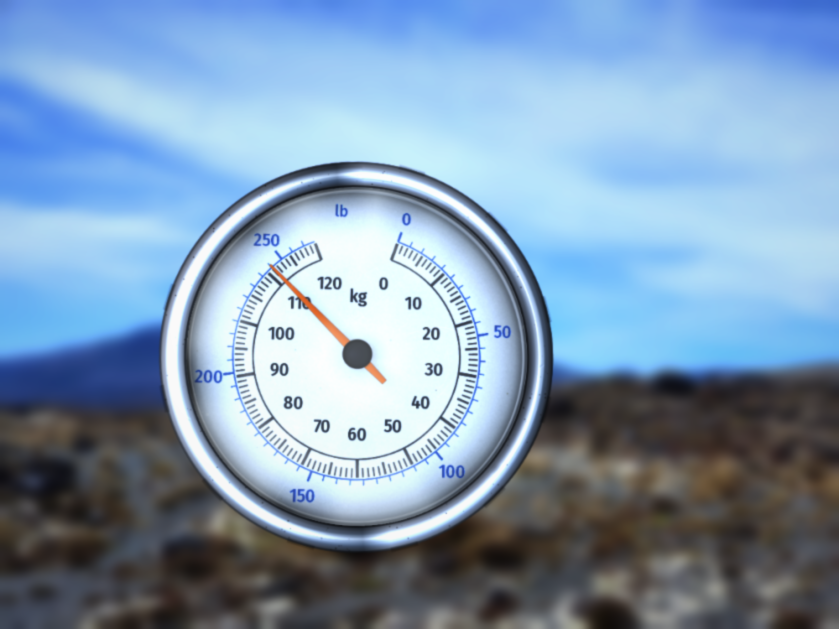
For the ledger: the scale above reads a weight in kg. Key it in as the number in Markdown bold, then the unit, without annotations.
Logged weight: **111** kg
